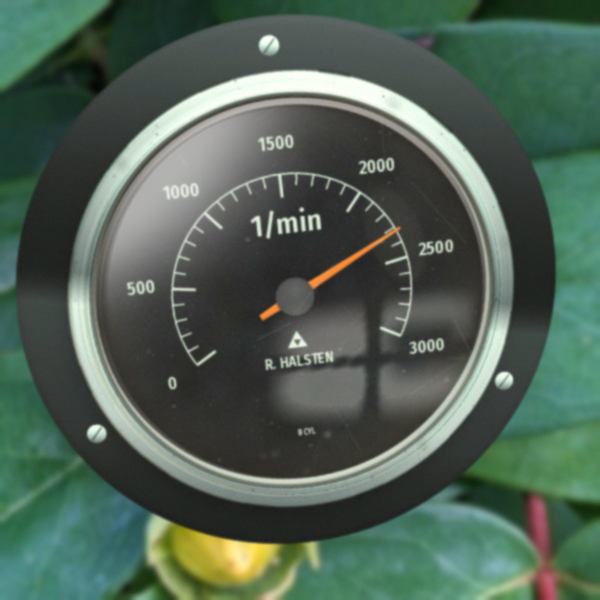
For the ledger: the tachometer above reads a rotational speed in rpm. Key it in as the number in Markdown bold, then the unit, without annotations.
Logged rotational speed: **2300** rpm
